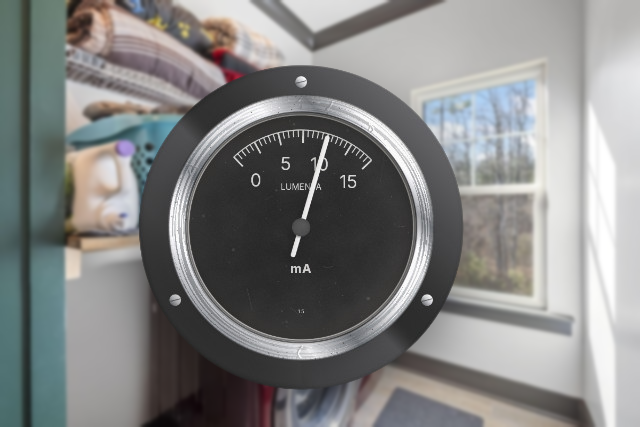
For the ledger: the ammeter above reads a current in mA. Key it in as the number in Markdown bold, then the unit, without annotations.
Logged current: **10** mA
